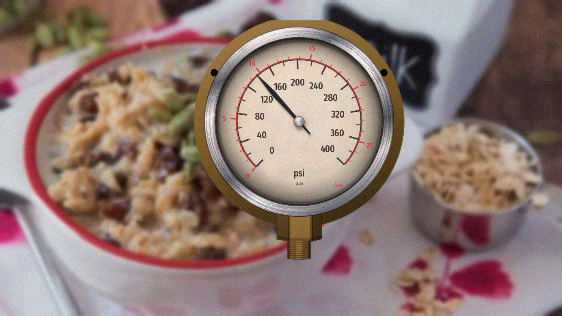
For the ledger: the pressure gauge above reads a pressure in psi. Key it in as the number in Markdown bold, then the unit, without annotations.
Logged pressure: **140** psi
